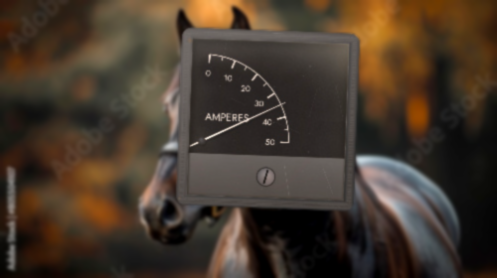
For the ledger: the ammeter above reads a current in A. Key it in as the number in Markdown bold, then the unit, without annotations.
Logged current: **35** A
